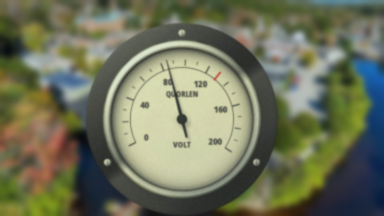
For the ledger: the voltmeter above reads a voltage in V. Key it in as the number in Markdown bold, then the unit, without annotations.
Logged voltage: **85** V
